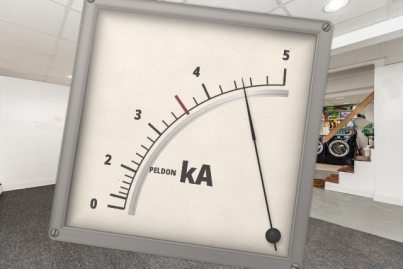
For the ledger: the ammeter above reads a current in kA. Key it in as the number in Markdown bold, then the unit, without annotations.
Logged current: **4.5** kA
